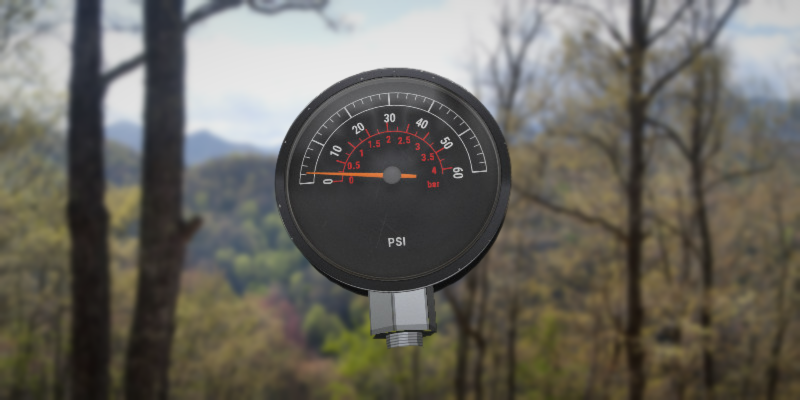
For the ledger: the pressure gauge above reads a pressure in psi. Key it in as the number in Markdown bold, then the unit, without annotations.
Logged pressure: **2** psi
